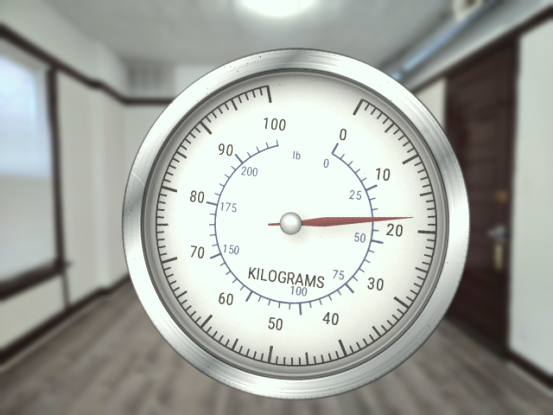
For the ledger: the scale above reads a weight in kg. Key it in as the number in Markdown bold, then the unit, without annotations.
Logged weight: **18** kg
